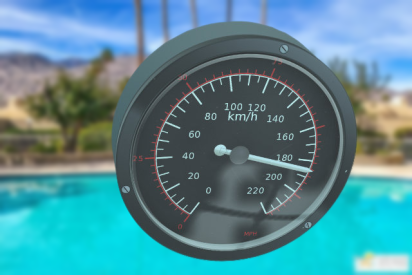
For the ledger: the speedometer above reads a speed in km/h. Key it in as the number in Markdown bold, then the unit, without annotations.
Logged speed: **185** km/h
